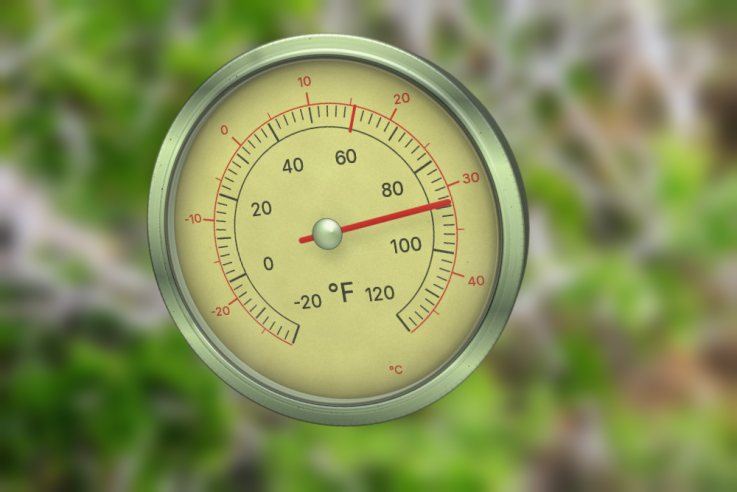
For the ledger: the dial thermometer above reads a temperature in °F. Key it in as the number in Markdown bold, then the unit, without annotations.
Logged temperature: **89** °F
